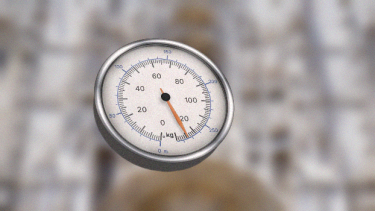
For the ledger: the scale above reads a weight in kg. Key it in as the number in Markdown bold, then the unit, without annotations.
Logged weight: **125** kg
